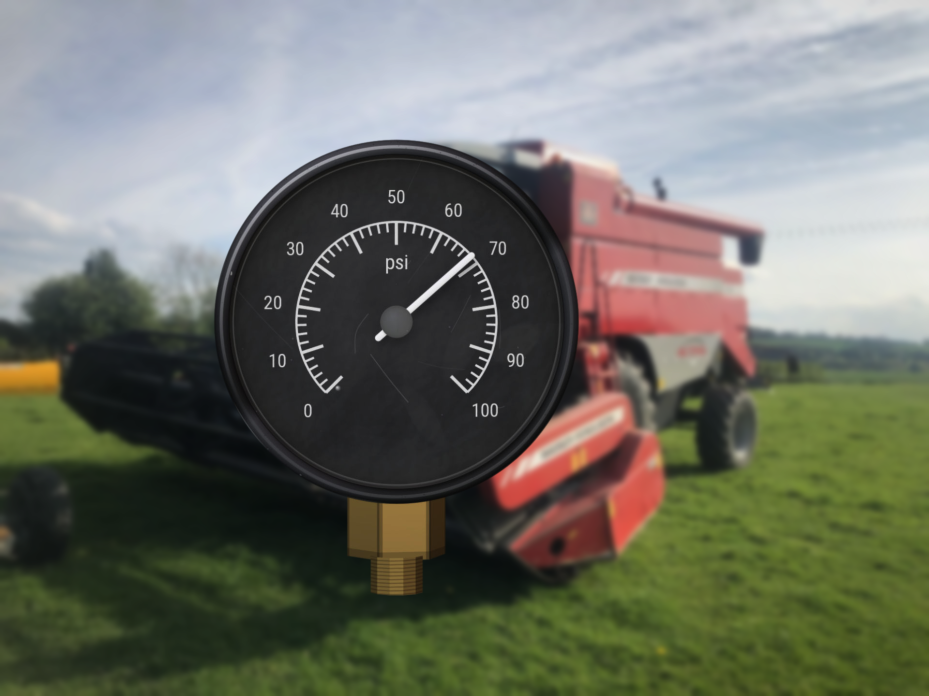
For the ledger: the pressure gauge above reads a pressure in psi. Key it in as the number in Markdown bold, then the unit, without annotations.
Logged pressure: **68** psi
